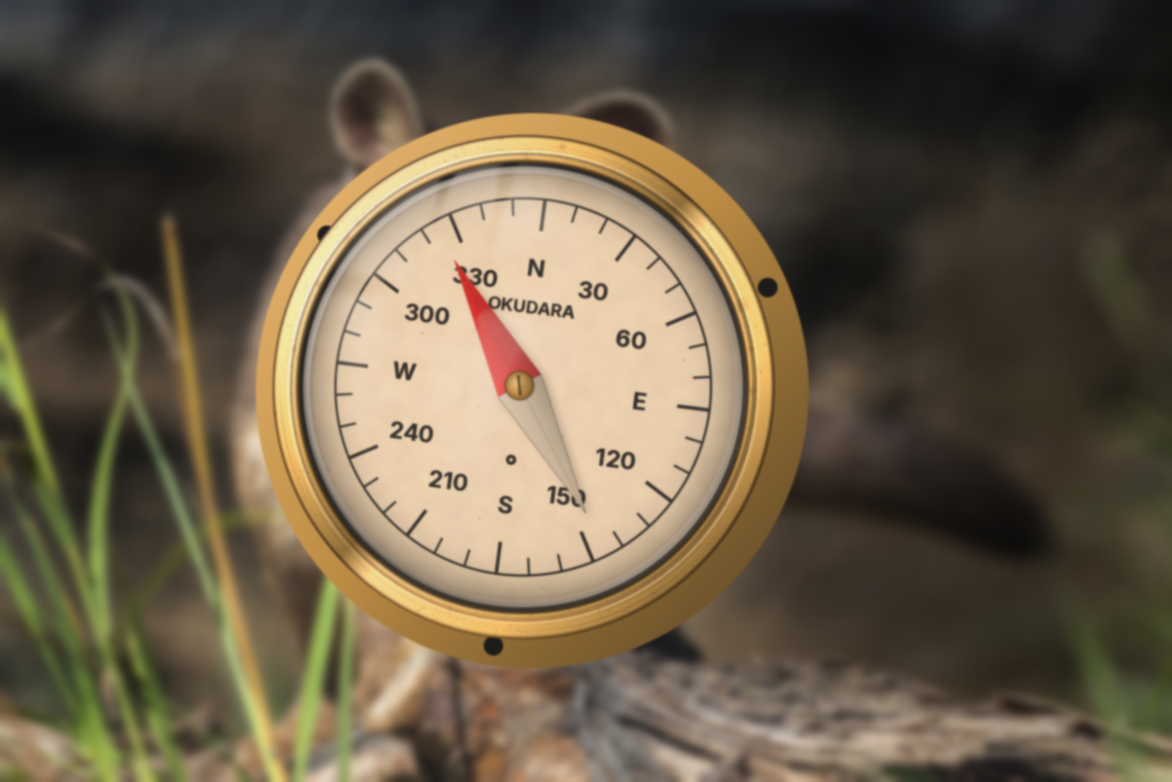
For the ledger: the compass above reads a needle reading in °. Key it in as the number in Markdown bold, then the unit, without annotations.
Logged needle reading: **325** °
